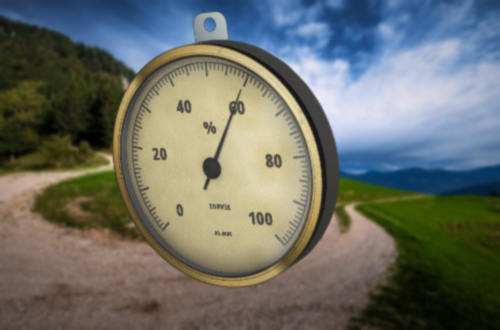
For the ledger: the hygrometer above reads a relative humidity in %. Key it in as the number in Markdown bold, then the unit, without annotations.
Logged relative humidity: **60** %
